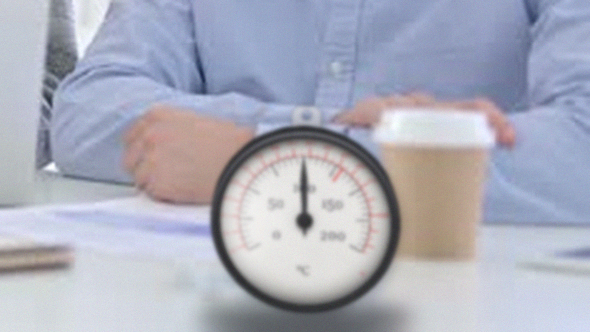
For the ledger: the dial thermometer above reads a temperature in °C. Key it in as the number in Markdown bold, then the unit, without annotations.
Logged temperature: **100** °C
